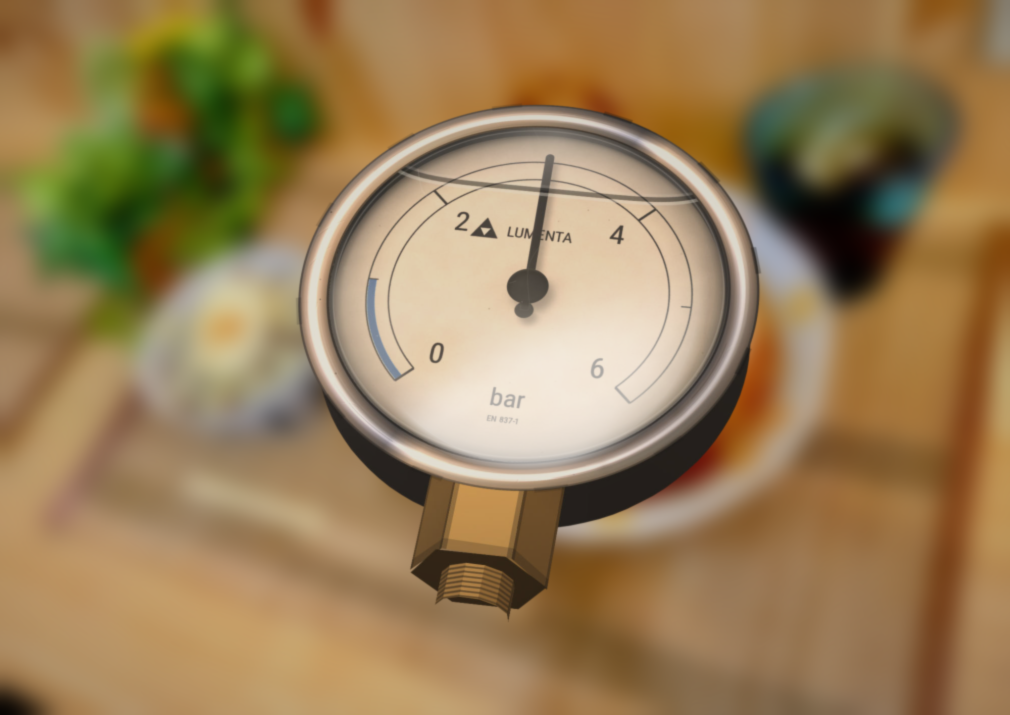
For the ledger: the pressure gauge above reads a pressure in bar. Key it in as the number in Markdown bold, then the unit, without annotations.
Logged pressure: **3** bar
